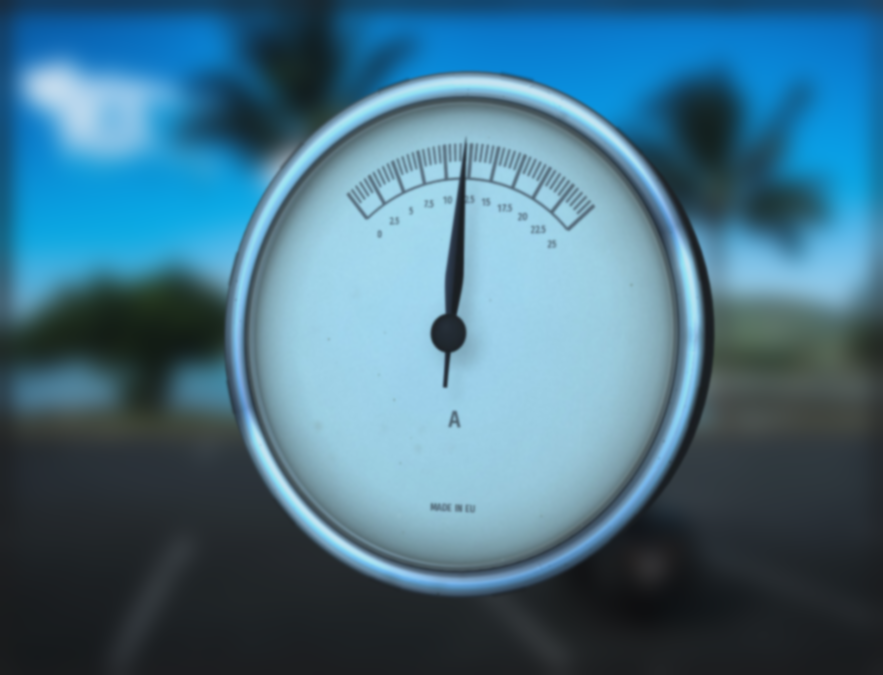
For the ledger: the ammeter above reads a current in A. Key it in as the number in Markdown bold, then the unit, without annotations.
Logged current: **12.5** A
